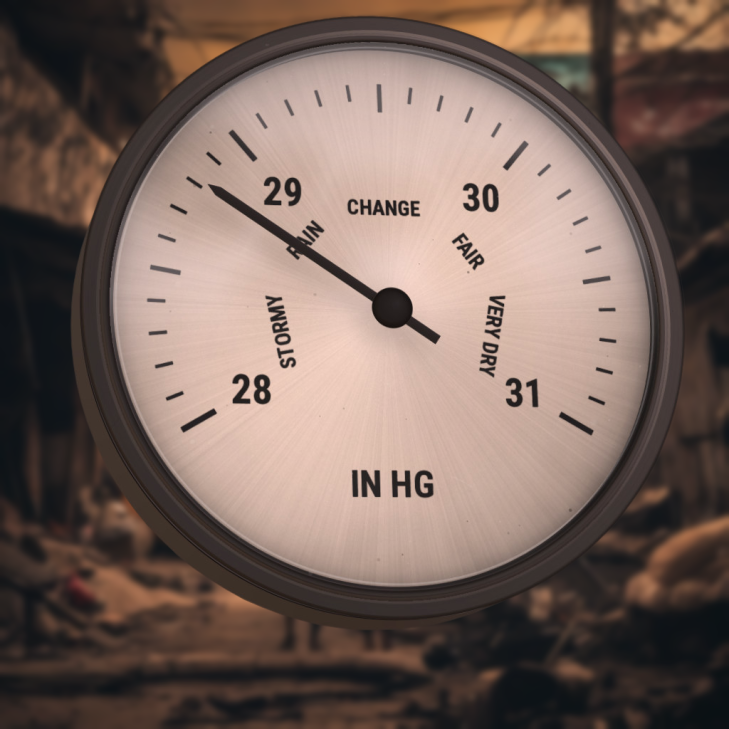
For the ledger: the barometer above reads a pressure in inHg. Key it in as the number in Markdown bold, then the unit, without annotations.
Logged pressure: **28.8** inHg
